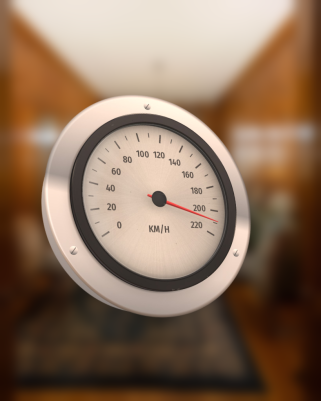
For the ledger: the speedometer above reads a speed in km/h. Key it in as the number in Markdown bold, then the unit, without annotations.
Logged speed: **210** km/h
